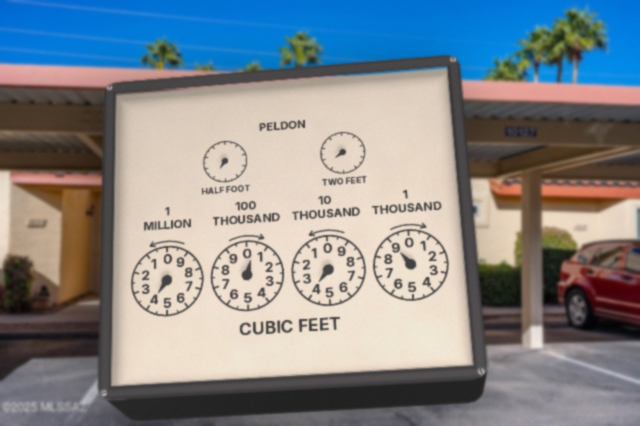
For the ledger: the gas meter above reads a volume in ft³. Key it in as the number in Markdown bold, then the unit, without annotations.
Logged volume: **403900** ft³
